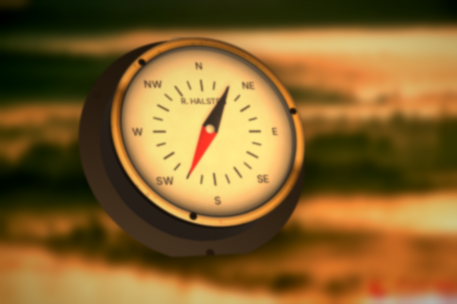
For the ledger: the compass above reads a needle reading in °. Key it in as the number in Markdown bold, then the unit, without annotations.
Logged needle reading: **210** °
